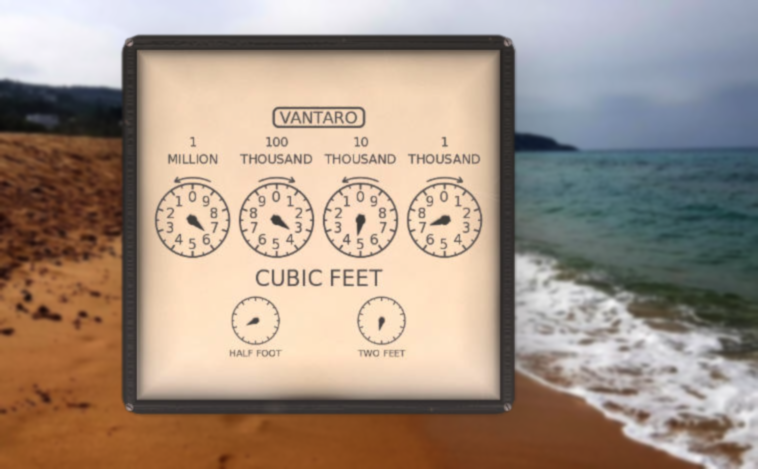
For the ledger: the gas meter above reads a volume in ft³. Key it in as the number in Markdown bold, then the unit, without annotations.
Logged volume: **634700** ft³
